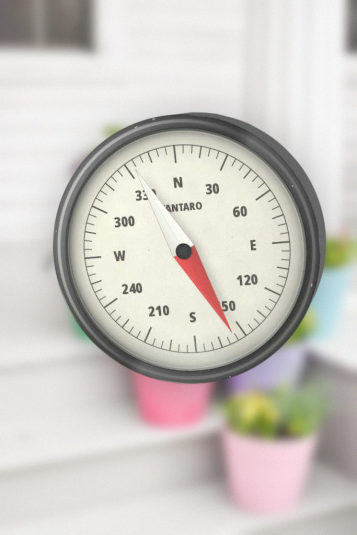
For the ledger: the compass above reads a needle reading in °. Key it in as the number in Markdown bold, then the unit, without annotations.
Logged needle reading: **155** °
